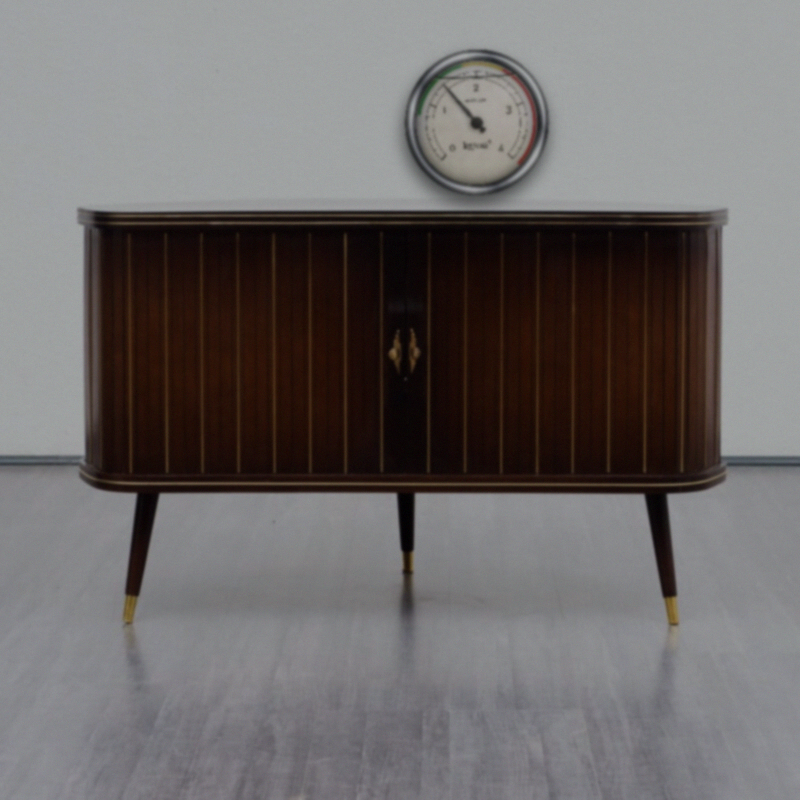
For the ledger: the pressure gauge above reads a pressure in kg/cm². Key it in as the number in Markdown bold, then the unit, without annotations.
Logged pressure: **1.4** kg/cm²
